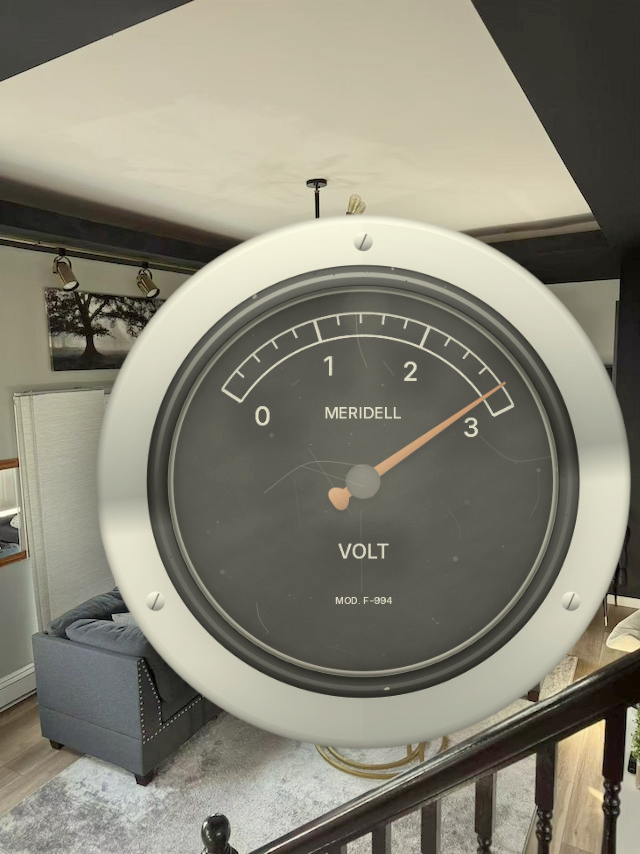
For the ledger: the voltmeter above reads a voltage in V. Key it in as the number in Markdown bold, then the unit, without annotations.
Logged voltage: **2.8** V
